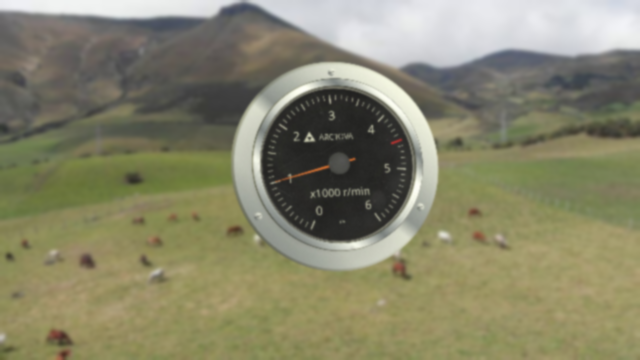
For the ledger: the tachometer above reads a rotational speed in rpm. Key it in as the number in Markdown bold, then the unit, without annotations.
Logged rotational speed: **1000** rpm
